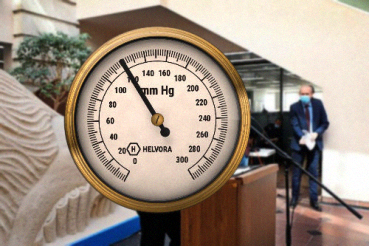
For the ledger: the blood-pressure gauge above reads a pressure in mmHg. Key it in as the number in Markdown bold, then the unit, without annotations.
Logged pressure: **120** mmHg
